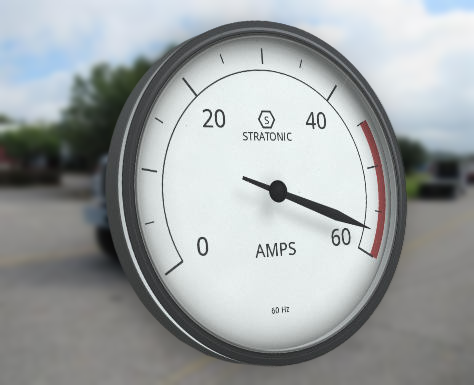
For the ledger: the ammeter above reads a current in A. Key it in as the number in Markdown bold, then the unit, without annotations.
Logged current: **57.5** A
